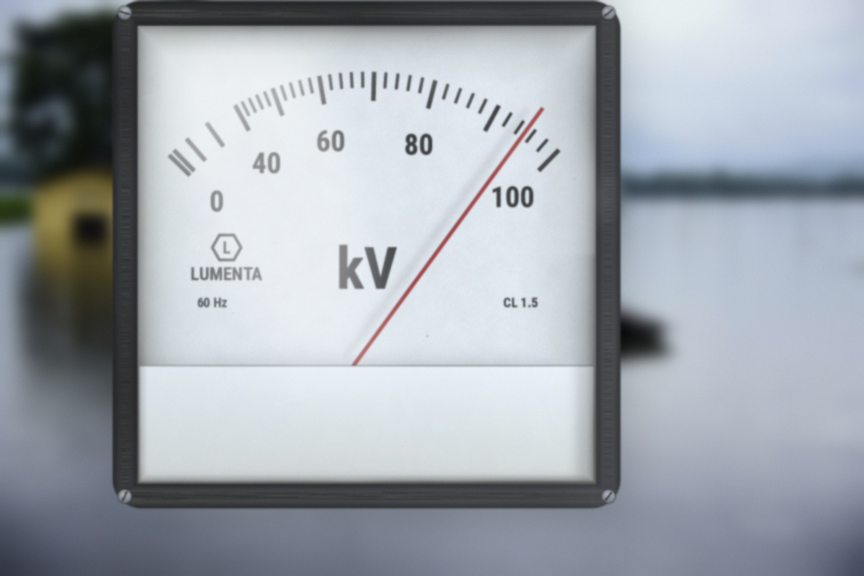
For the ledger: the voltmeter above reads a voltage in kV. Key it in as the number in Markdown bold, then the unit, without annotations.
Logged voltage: **95** kV
